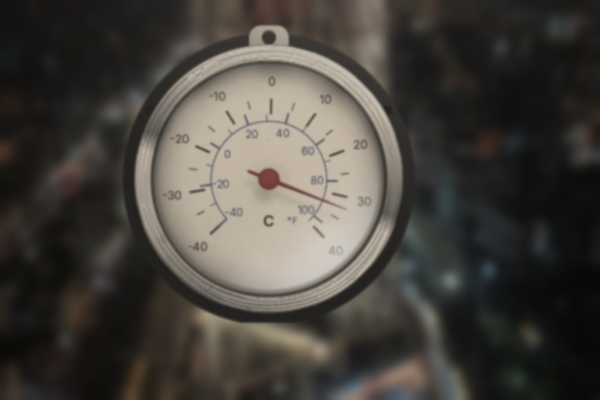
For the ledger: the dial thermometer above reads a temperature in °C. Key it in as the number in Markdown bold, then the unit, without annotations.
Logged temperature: **32.5** °C
